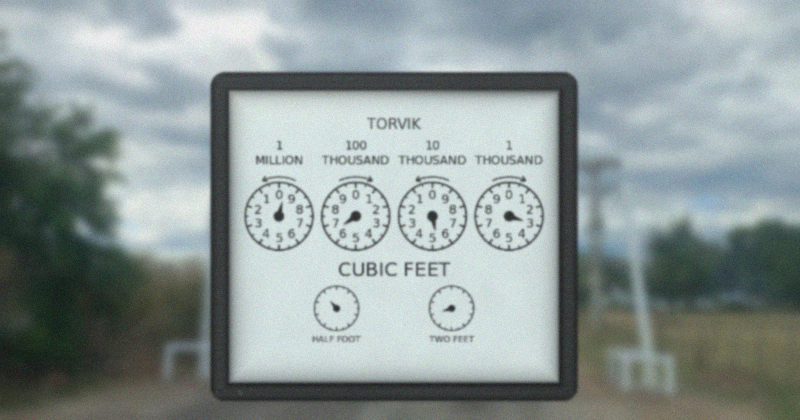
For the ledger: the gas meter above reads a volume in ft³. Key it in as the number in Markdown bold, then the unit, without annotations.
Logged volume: **965300** ft³
